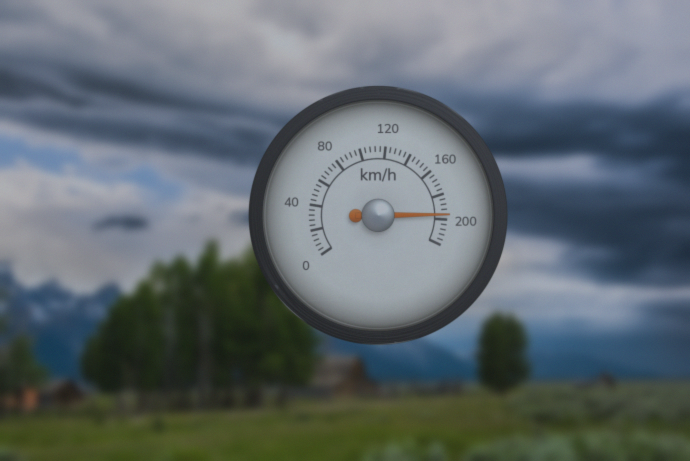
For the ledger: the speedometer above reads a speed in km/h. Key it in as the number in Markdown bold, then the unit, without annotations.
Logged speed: **196** km/h
